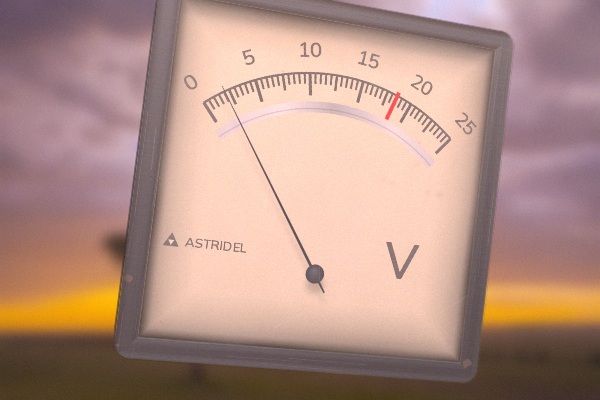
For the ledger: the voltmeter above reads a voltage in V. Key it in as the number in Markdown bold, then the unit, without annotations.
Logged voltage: **2** V
